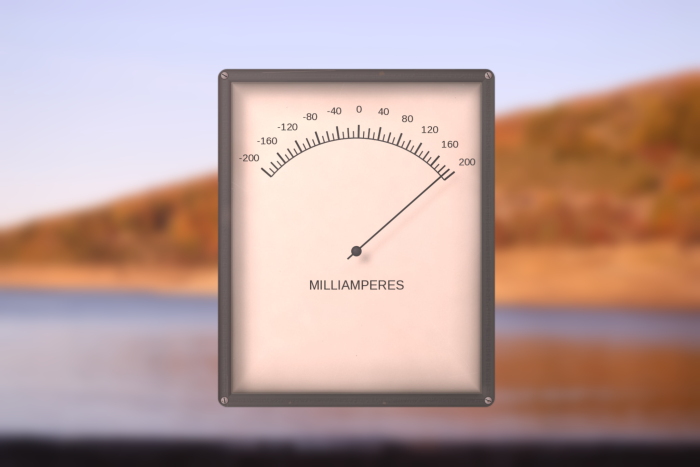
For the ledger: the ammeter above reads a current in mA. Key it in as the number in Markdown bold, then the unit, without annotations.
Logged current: **190** mA
